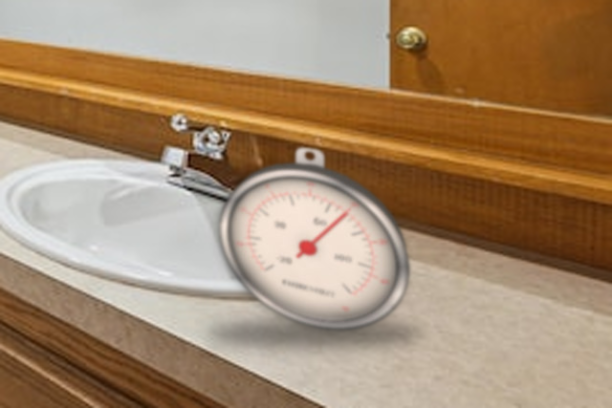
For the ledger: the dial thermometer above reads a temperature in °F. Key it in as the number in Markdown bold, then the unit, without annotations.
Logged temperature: **68** °F
